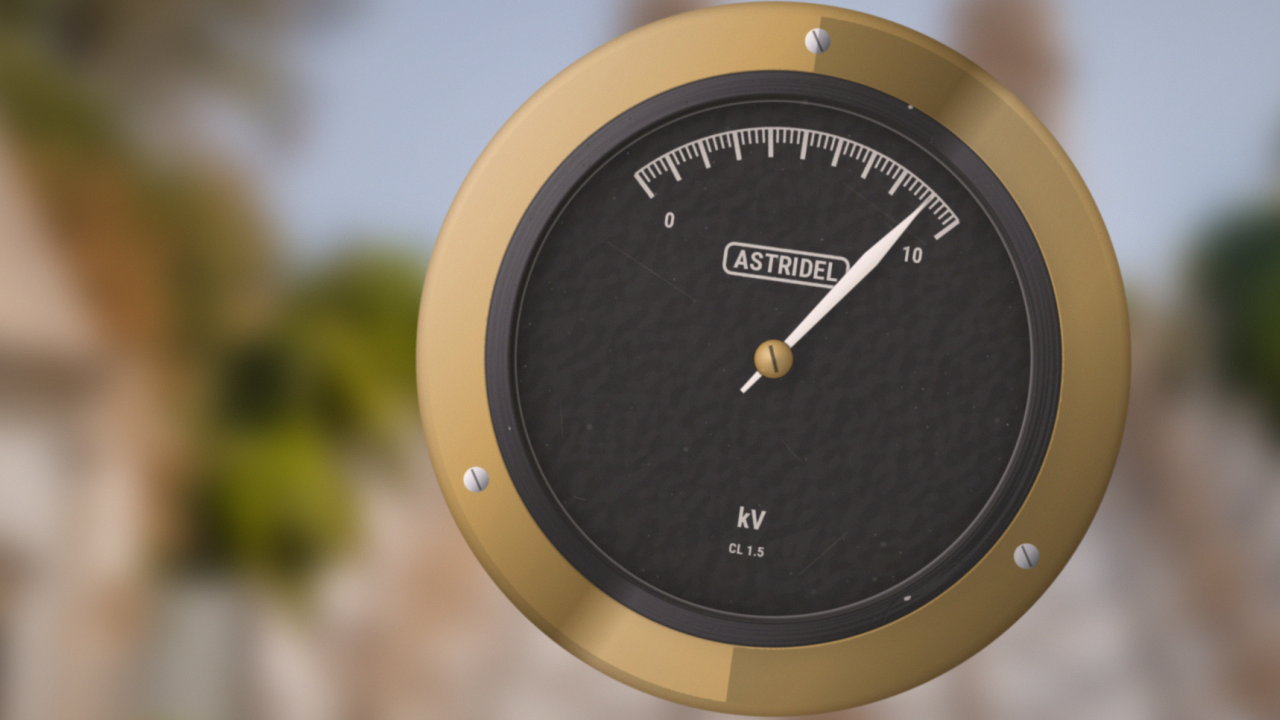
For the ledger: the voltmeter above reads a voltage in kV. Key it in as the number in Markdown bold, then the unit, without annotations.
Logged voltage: **9** kV
